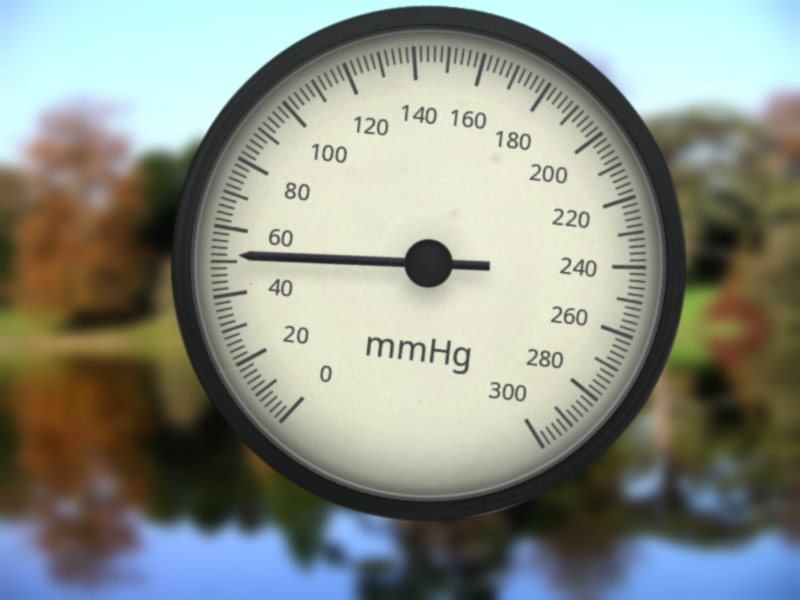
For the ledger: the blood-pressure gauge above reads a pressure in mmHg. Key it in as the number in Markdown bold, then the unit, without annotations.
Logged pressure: **52** mmHg
